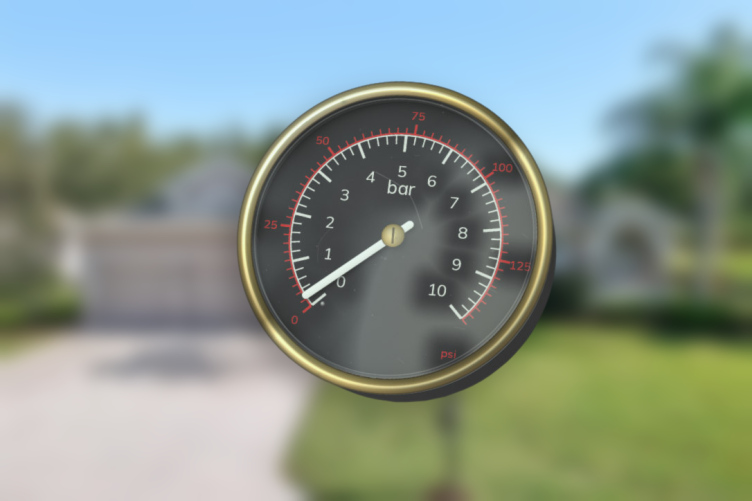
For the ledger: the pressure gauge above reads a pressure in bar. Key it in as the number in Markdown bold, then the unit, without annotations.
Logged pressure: **0.2** bar
